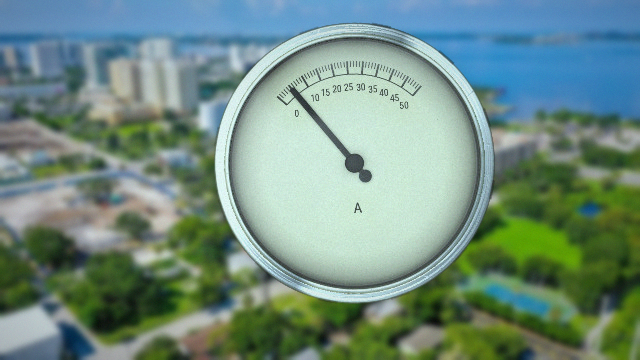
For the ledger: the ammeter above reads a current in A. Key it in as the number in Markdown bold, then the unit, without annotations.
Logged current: **5** A
